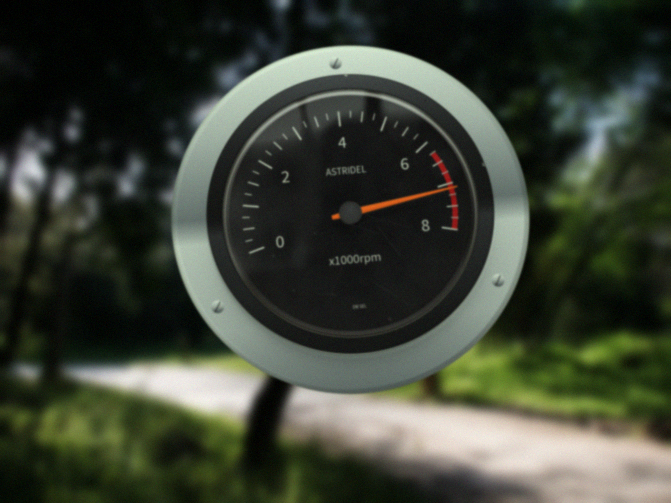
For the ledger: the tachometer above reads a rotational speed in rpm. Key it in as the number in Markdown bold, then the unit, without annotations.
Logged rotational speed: **7125** rpm
